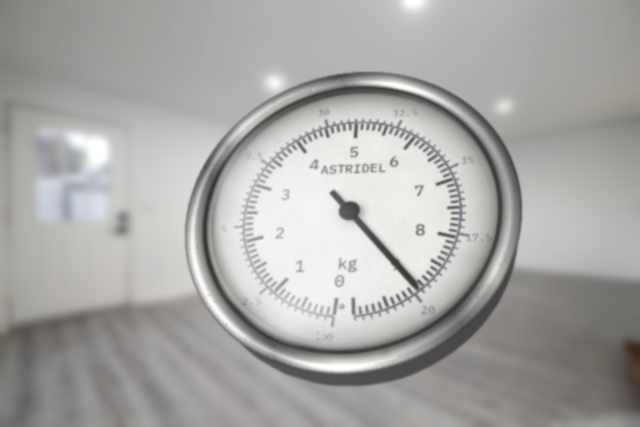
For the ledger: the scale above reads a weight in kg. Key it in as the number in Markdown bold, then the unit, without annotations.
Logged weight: **9** kg
